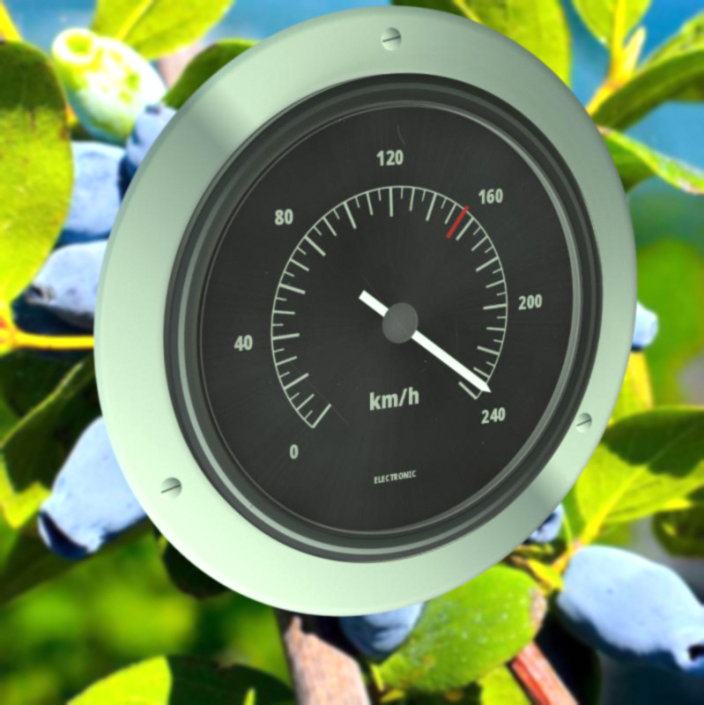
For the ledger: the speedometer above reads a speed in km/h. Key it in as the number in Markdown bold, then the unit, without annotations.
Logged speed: **235** km/h
